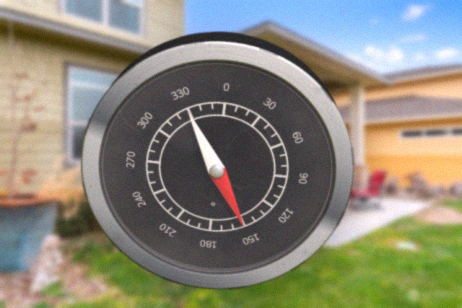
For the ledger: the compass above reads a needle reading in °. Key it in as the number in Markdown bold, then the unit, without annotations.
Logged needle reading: **150** °
